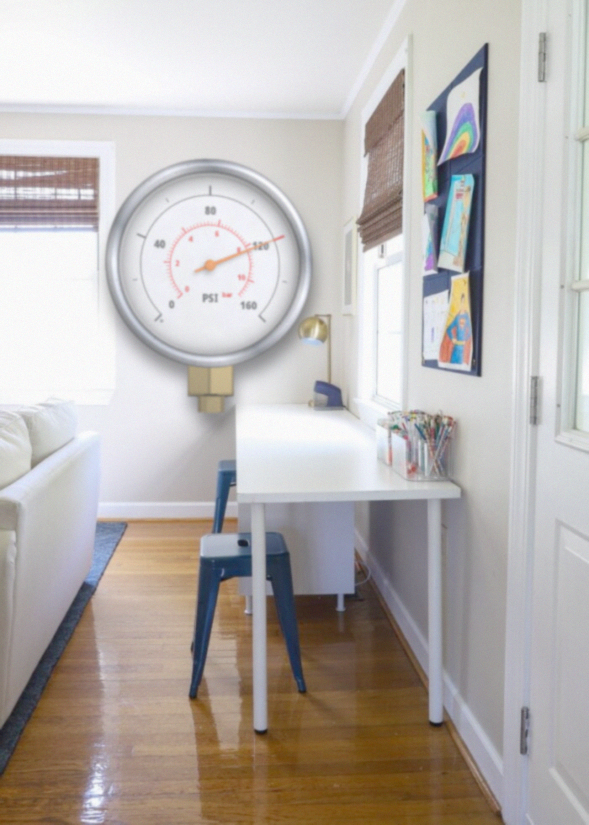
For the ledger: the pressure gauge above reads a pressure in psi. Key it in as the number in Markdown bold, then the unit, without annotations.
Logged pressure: **120** psi
